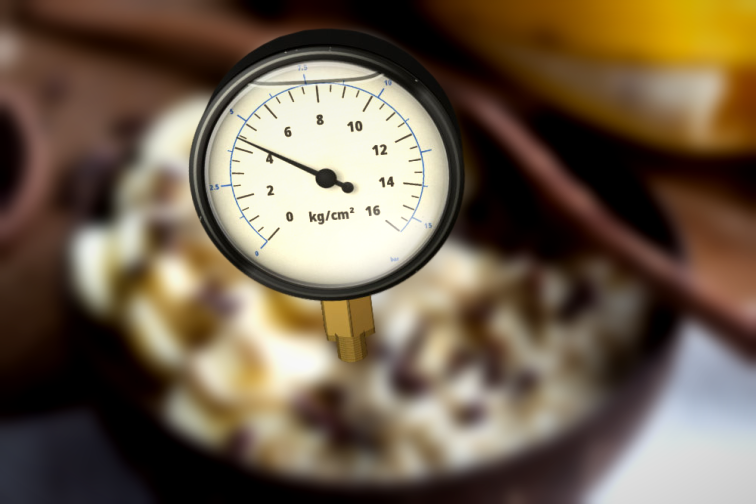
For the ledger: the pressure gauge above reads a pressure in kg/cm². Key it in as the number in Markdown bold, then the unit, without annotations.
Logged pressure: **4.5** kg/cm²
